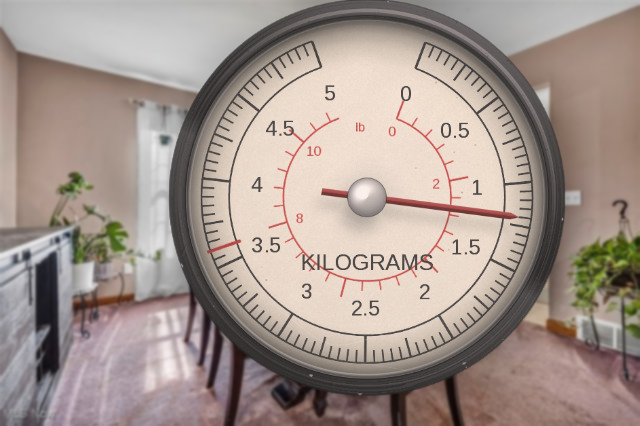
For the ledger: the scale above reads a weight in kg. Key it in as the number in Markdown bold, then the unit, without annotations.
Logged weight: **1.2** kg
